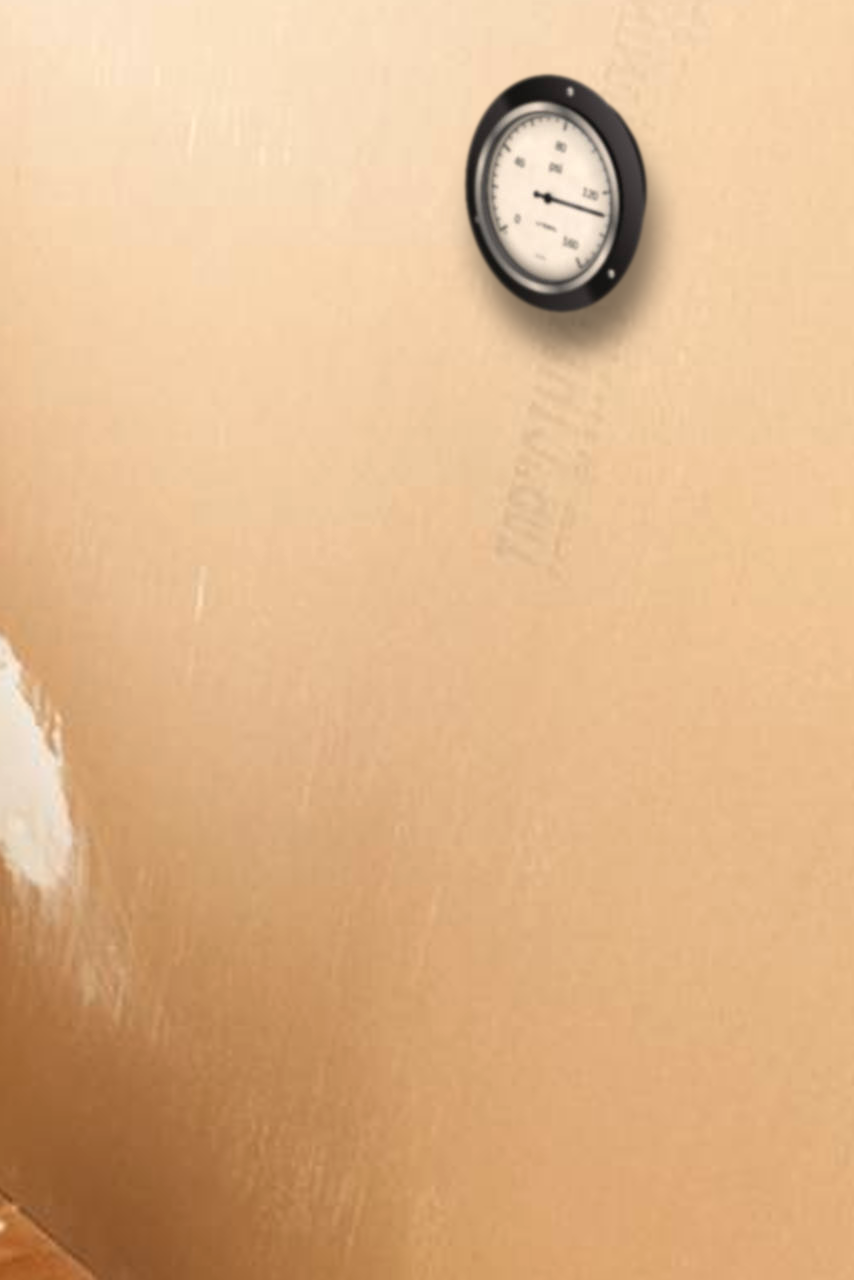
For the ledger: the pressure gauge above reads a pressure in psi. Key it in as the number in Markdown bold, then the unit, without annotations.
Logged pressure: **130** psi
